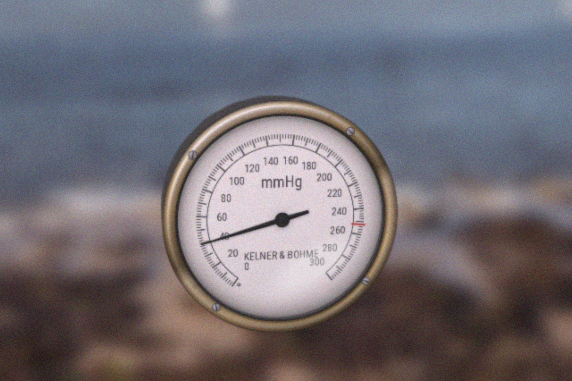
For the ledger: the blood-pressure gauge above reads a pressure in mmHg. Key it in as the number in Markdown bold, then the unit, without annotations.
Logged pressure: **40** mmHg
